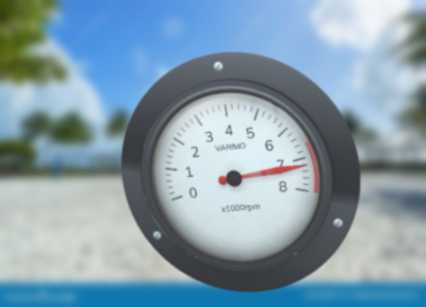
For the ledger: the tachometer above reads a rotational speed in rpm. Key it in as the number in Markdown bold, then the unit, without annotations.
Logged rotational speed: **7200** rpm
